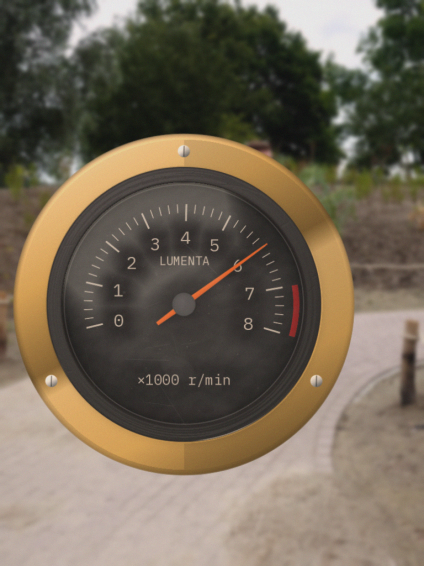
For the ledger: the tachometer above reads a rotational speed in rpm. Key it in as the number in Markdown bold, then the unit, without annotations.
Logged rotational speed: **6000** rpm
